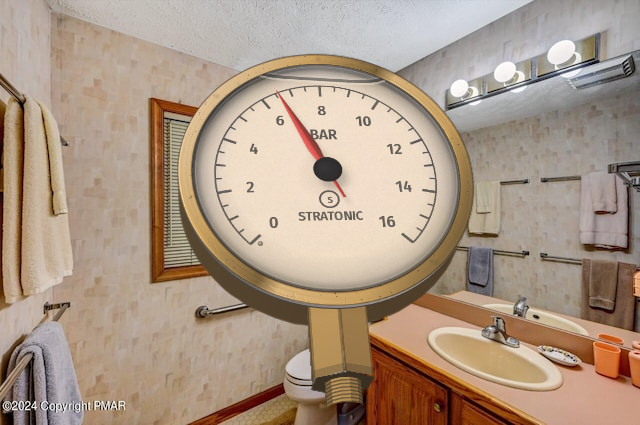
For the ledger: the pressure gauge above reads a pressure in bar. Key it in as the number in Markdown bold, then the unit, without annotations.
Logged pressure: **6.5** bar
